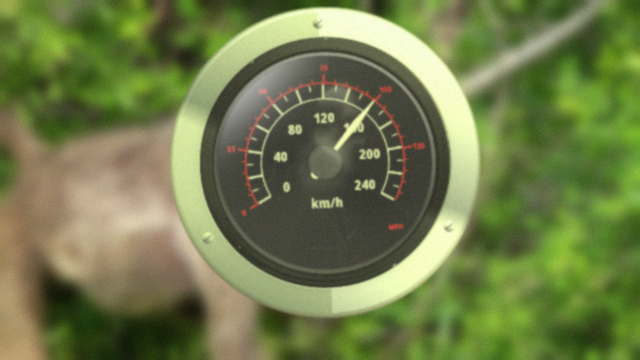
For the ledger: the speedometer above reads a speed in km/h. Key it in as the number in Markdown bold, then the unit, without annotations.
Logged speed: **160** km/h
